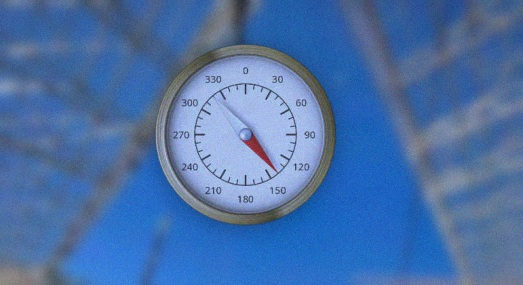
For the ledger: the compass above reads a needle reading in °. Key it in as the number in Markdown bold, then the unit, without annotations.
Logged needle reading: **140** °
